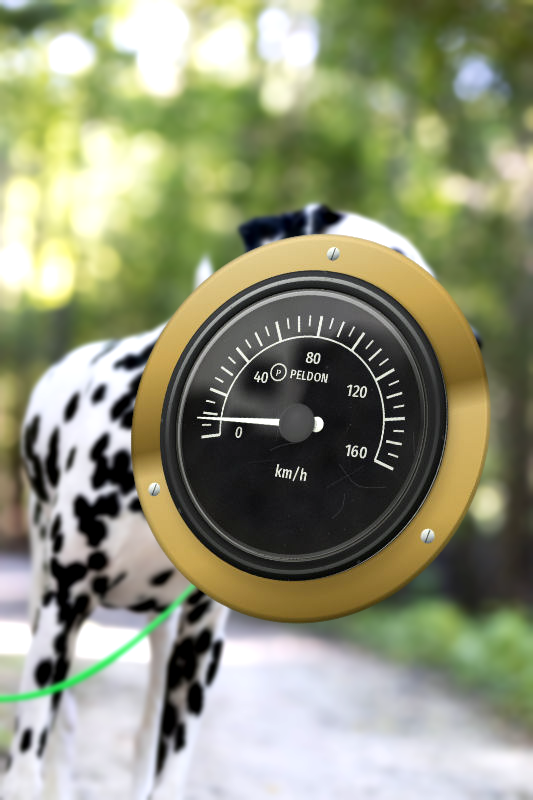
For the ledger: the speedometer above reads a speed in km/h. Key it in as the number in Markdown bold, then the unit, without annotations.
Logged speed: **7.5** km/h
